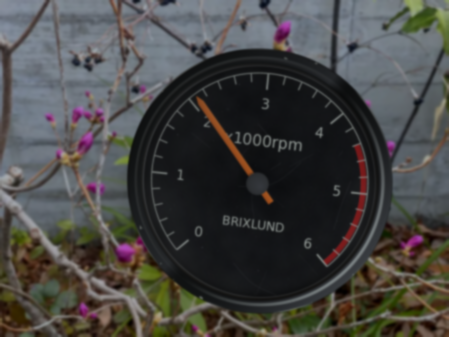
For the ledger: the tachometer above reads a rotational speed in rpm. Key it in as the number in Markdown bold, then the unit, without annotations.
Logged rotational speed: **2100** rpm
